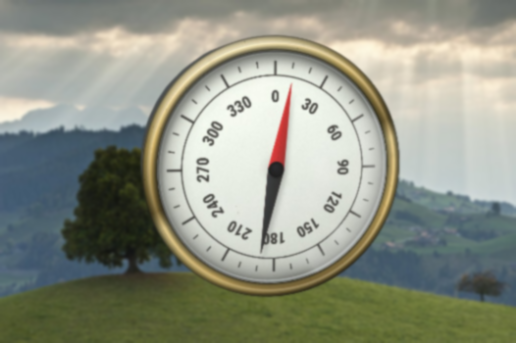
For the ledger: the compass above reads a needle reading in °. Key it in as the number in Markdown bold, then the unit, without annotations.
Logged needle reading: **10** °
